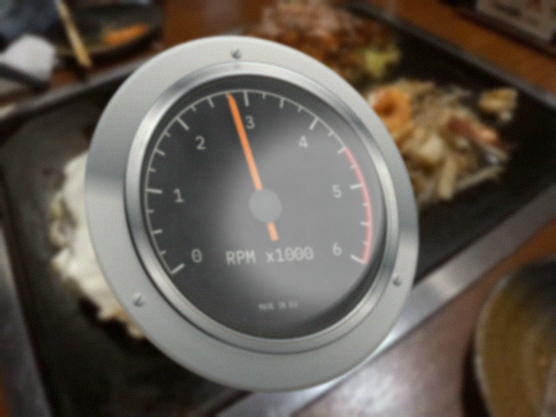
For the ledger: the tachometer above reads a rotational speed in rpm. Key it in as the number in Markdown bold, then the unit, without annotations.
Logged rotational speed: **2750** rpm
